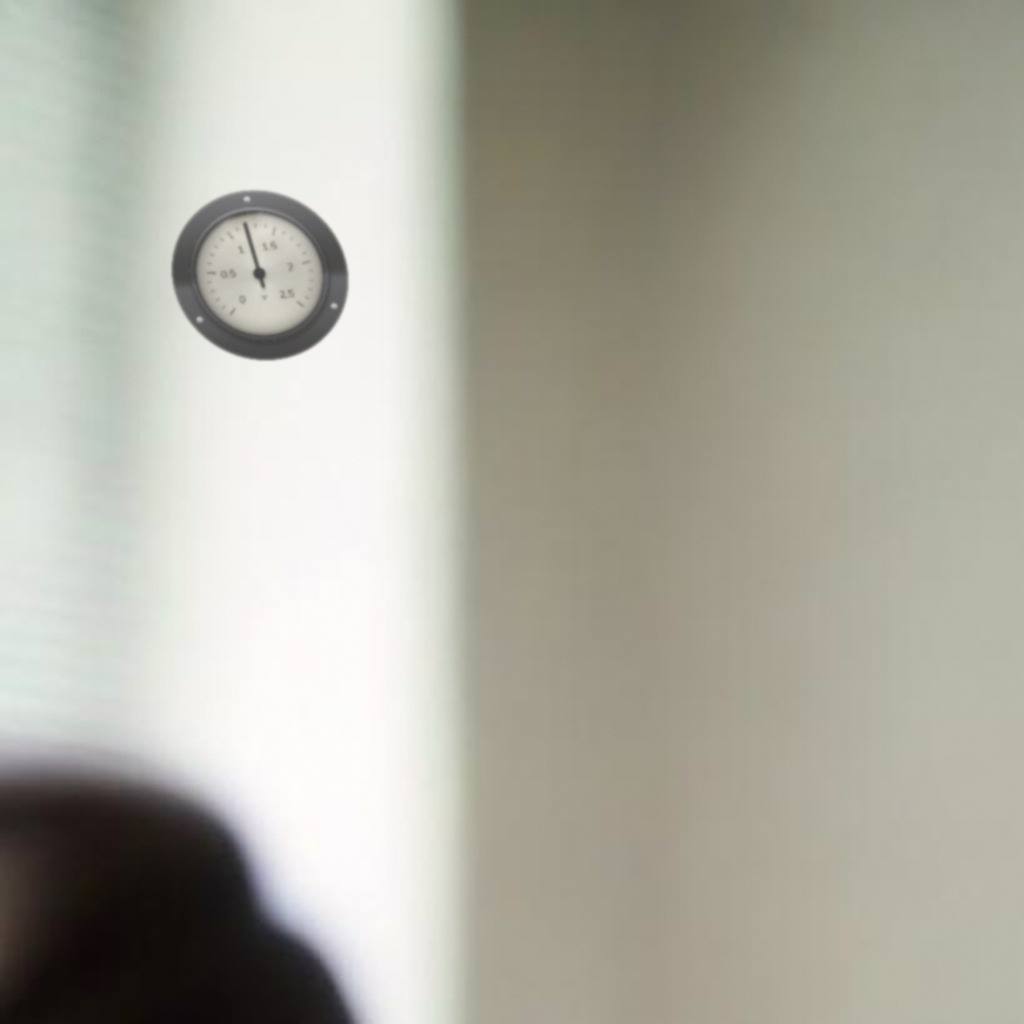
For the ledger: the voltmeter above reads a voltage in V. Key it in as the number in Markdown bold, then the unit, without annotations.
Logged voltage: **1.2** V
